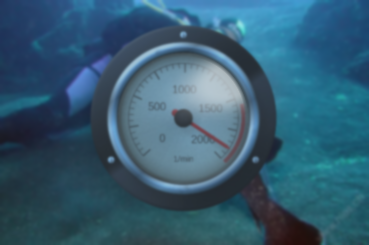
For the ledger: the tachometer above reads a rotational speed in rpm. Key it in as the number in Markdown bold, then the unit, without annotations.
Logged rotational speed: **1900** rpm
